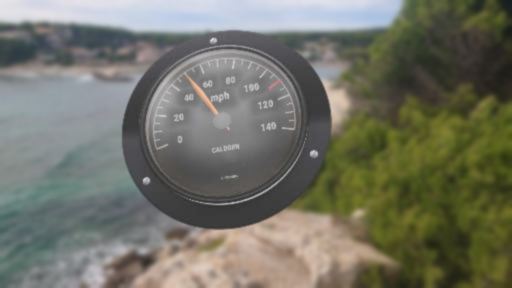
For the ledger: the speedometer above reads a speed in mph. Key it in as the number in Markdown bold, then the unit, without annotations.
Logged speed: **50** mph
